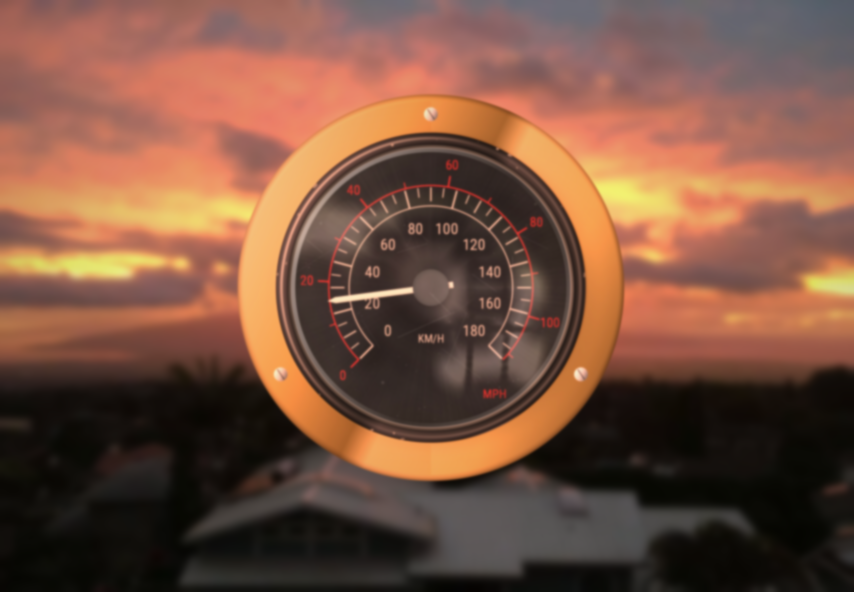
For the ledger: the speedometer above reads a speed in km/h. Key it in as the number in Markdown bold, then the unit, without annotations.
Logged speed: **25** km/h
